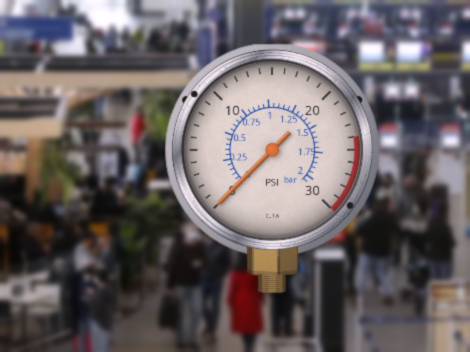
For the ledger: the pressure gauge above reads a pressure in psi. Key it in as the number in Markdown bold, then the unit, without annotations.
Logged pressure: **0** psi
